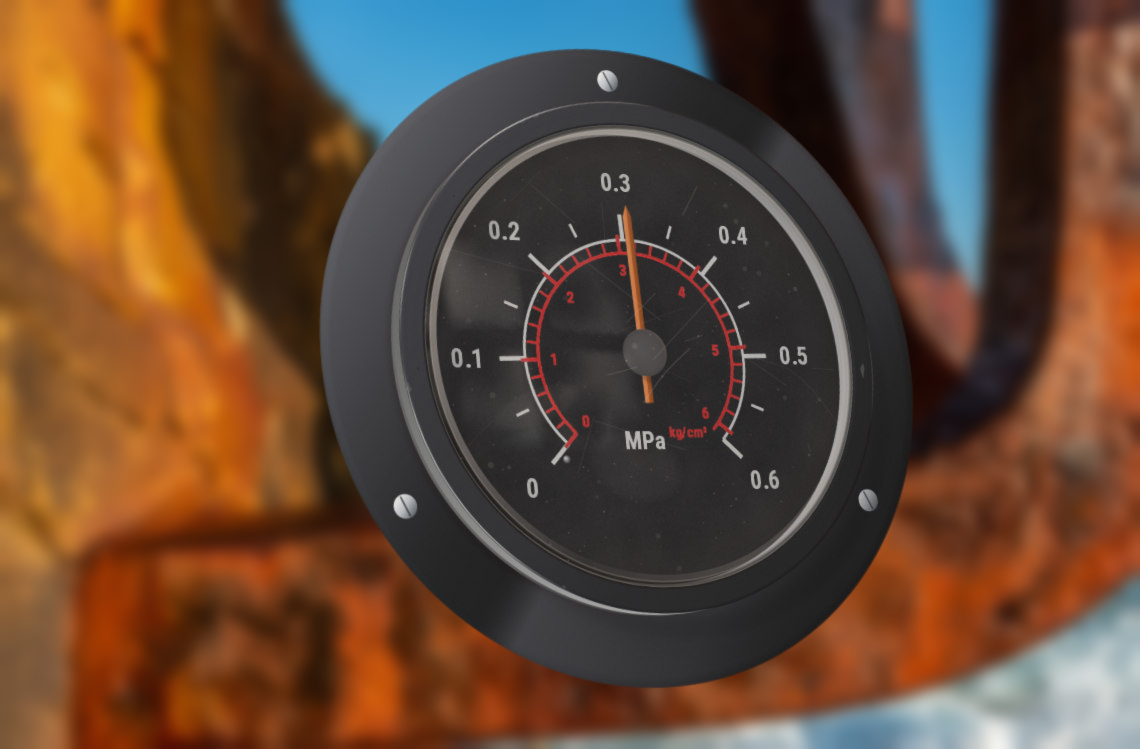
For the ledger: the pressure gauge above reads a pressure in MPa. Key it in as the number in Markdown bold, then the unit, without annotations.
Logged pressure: **0.3** MPa
